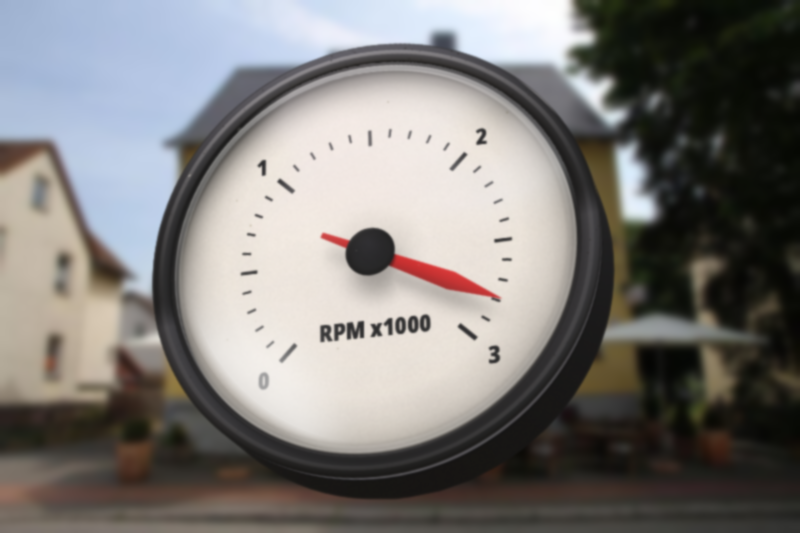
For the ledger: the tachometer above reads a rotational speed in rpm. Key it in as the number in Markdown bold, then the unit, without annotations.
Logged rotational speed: **2800** rpm
